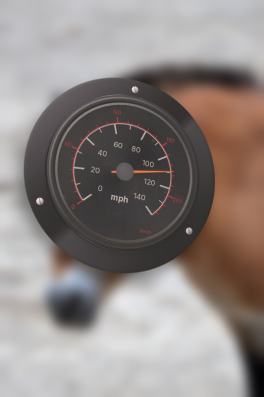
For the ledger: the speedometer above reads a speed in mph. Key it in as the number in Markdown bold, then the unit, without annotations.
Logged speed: **110** mph
